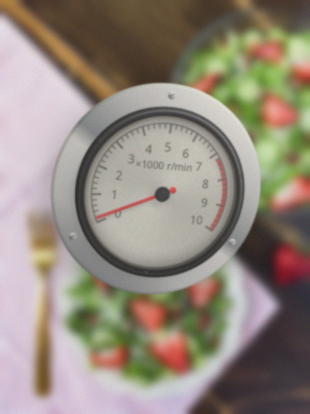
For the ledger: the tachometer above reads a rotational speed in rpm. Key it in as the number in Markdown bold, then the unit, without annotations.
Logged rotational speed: **200** rpm
